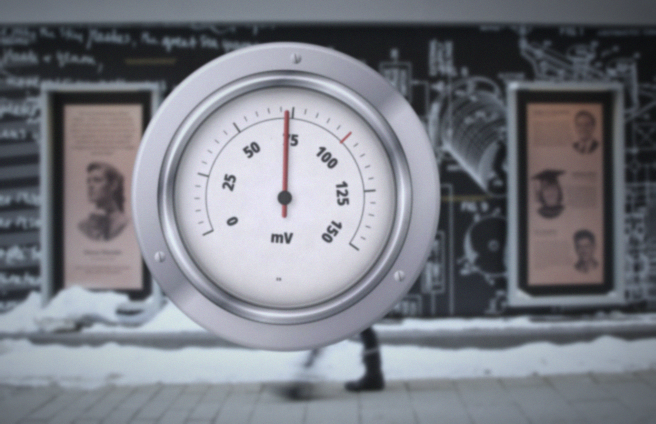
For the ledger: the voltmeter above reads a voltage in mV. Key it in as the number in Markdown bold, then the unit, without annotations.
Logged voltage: **72.5** mV
